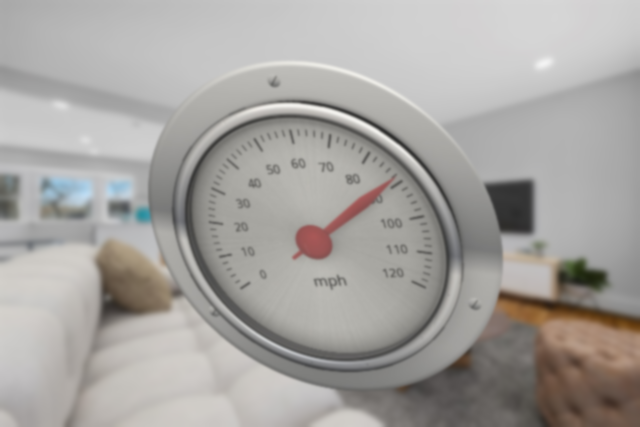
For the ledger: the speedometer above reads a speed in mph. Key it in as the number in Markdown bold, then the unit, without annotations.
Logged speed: **88** mph
